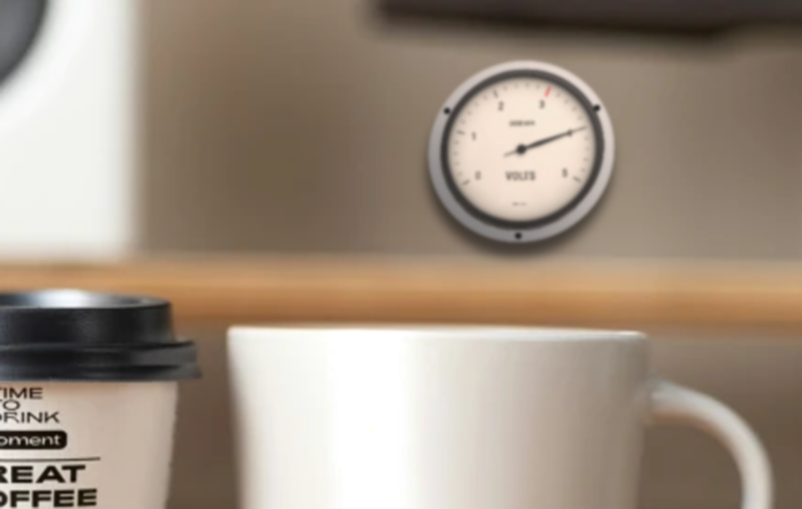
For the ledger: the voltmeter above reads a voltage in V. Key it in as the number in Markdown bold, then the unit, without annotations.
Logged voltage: **4** V
